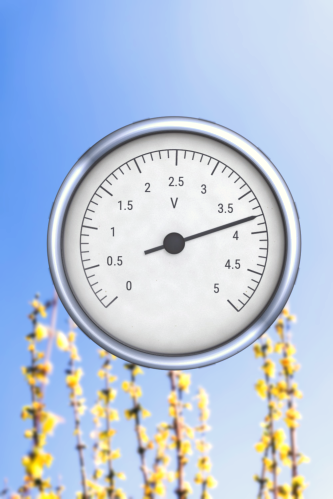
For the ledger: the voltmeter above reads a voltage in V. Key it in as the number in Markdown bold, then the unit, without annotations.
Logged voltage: **3.8** V
